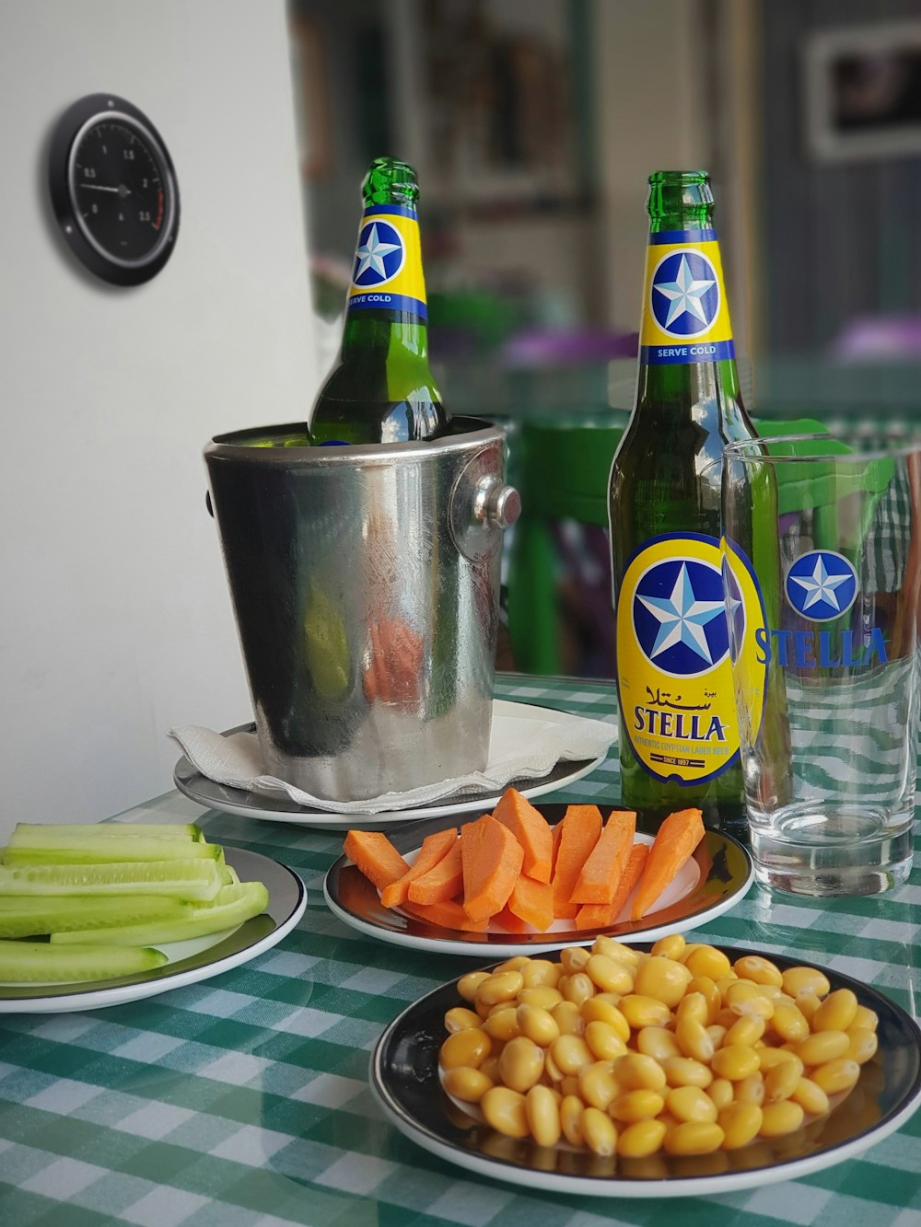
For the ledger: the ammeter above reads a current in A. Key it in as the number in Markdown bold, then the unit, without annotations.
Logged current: **0.3** A
